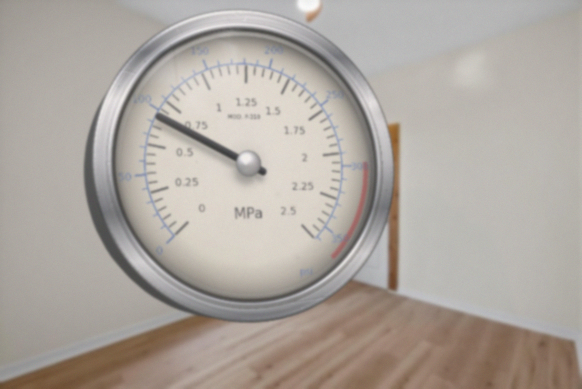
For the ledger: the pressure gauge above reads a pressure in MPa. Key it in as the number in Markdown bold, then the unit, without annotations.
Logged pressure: **0.65** MPa
